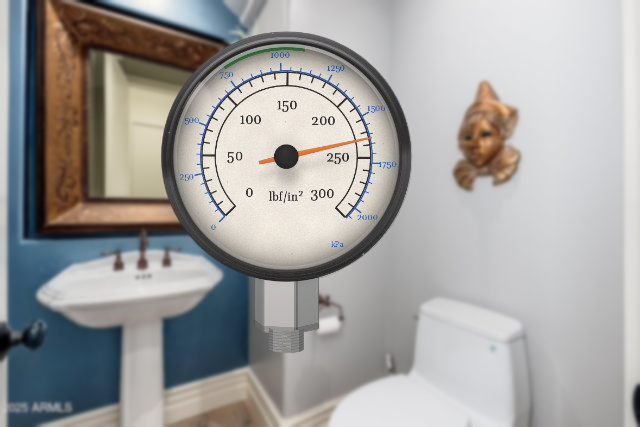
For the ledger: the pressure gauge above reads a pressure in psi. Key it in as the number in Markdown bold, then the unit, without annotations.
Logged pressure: **235** psi
